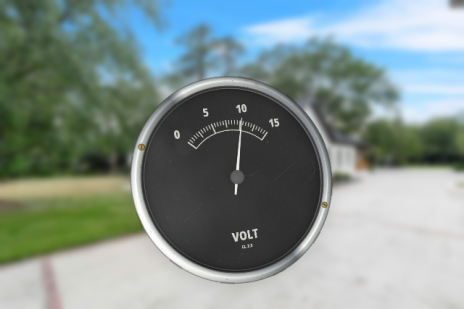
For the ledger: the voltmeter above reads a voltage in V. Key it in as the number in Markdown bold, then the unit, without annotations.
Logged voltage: **10** V
